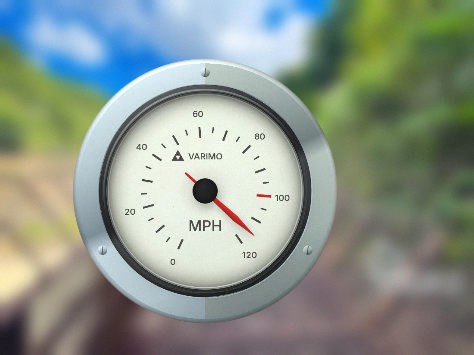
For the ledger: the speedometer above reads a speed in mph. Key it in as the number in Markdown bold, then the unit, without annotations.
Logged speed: **115** mph
